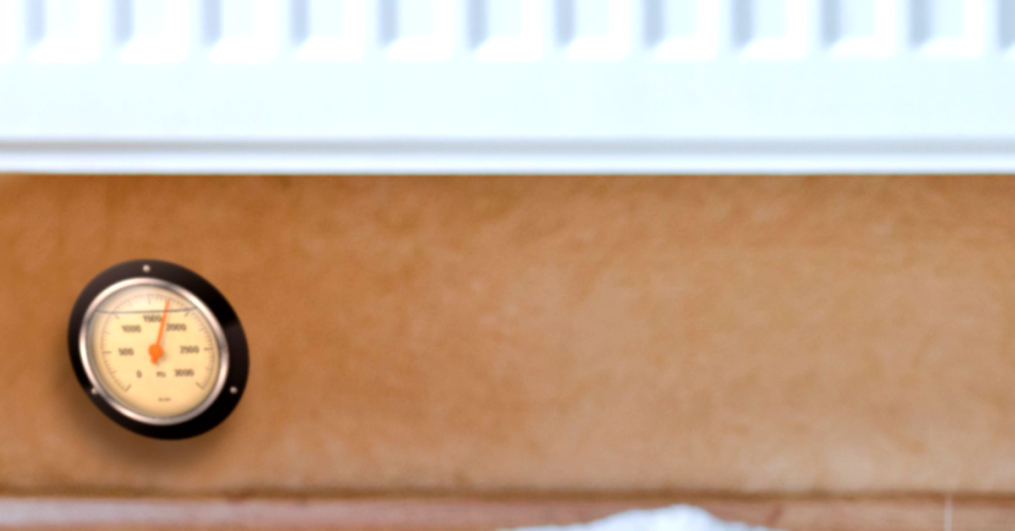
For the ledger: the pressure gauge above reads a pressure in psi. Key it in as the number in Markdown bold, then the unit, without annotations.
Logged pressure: **1750** psi
